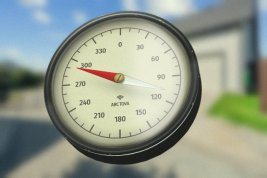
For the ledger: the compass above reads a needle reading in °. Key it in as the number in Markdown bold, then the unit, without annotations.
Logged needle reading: **290** °
